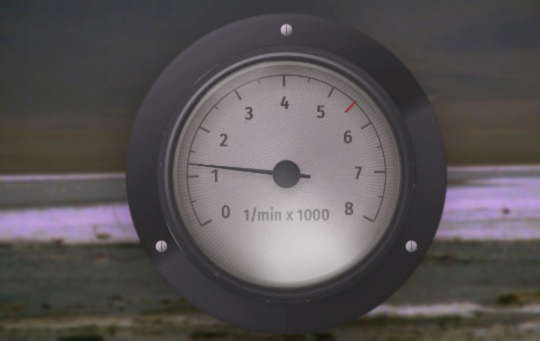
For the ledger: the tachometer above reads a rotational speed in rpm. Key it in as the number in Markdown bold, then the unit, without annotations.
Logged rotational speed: **1250** rpm
